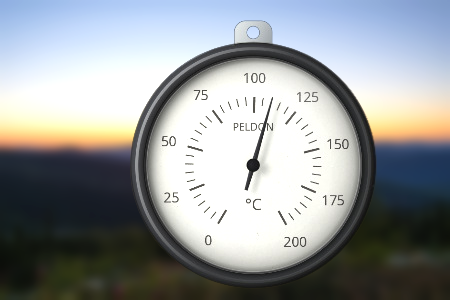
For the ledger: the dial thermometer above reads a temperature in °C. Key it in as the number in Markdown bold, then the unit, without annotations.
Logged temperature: **110** °C
